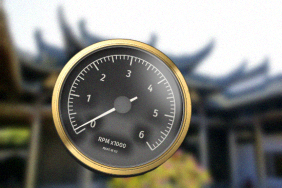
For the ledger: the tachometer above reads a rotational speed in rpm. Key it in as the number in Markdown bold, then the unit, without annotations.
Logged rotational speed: **100** rpm
